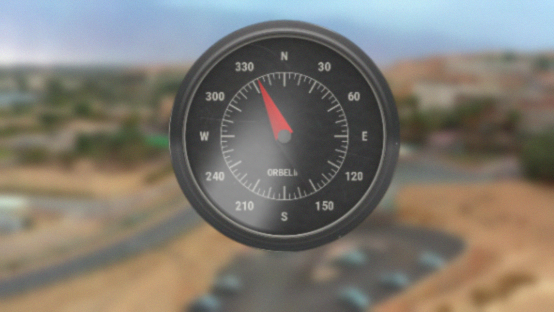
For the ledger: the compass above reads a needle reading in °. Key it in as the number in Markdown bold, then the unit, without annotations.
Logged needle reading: **335** °
